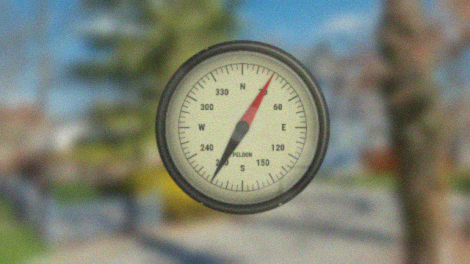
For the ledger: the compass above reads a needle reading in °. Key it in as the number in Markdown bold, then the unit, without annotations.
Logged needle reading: **30** °
